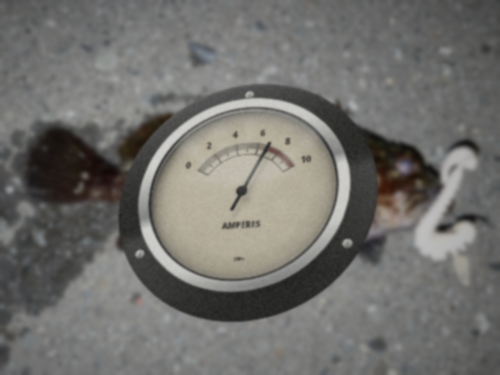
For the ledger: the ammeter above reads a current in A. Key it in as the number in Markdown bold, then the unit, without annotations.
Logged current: **7** A
